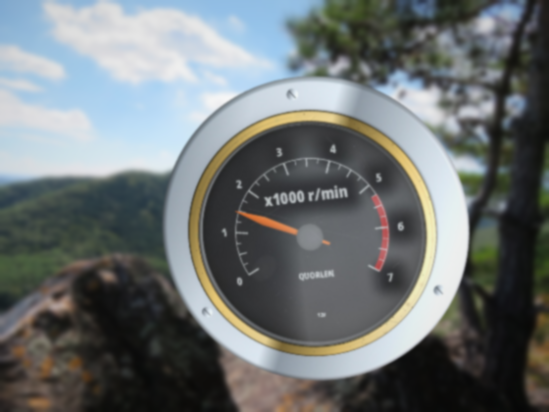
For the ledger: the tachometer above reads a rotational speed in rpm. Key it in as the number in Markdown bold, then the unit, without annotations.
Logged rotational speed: **1500** rpm
